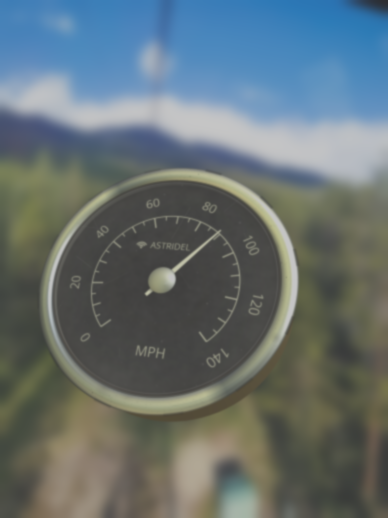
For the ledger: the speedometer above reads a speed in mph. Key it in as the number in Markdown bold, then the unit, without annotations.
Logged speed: **90** mph
